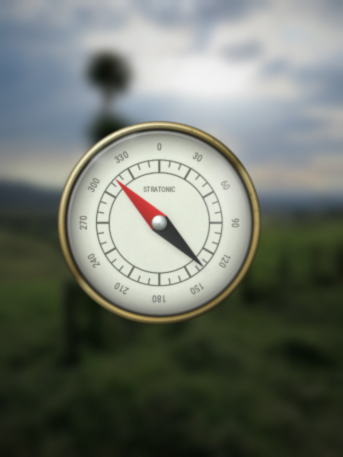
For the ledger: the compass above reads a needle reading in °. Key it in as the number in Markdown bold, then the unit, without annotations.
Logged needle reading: **315** °
